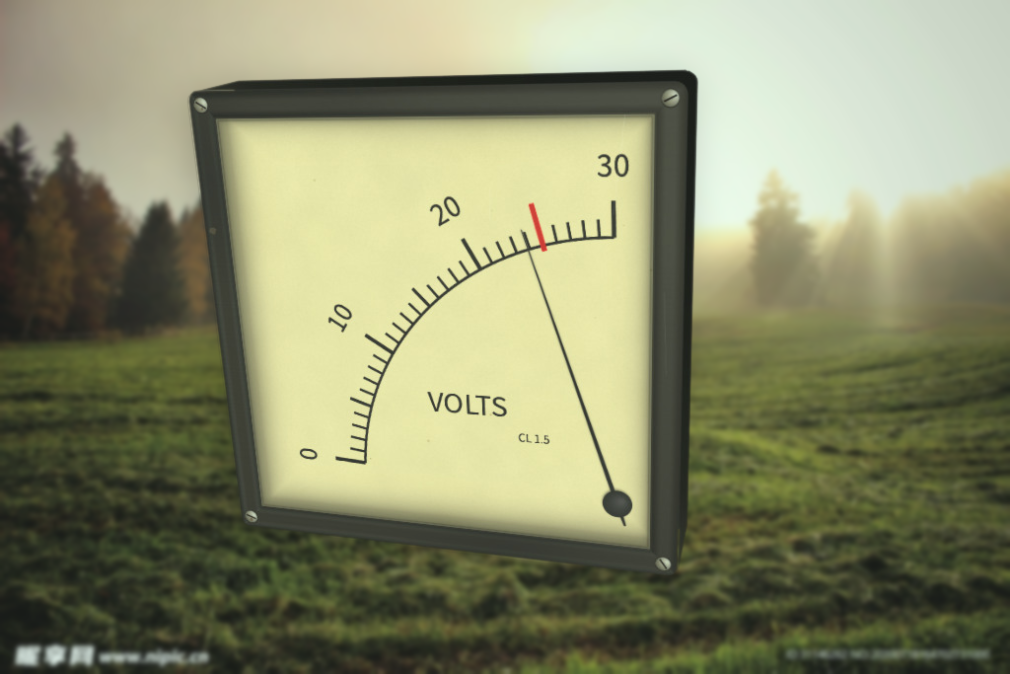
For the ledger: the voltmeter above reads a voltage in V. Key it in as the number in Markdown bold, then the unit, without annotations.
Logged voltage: **24** V
